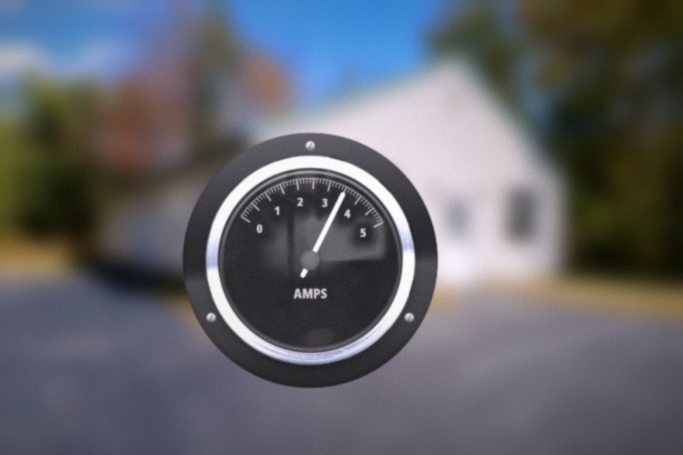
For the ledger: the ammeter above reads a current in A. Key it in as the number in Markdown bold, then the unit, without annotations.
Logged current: **3.5** A
